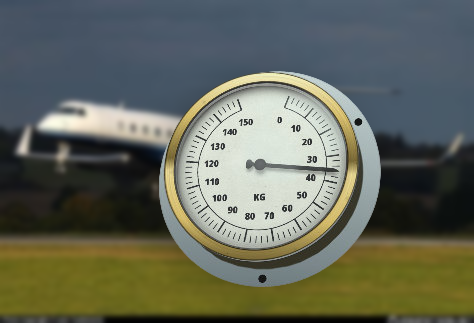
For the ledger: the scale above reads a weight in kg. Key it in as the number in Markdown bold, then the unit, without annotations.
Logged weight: **36** kg
